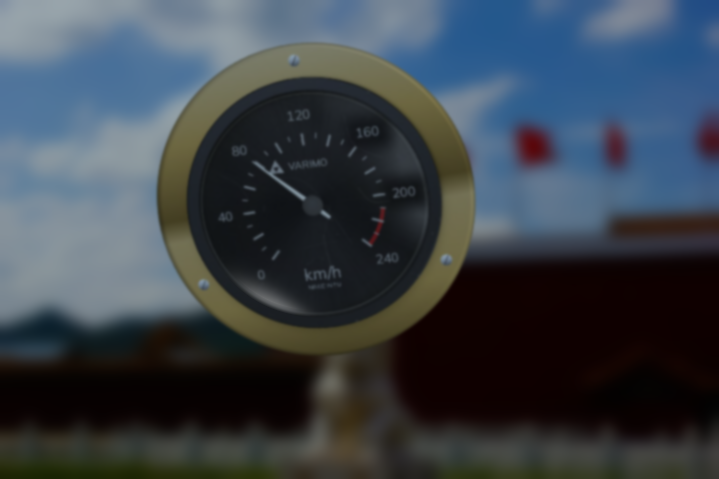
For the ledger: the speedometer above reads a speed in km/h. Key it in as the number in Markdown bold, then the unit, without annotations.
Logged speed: **80** km/h
